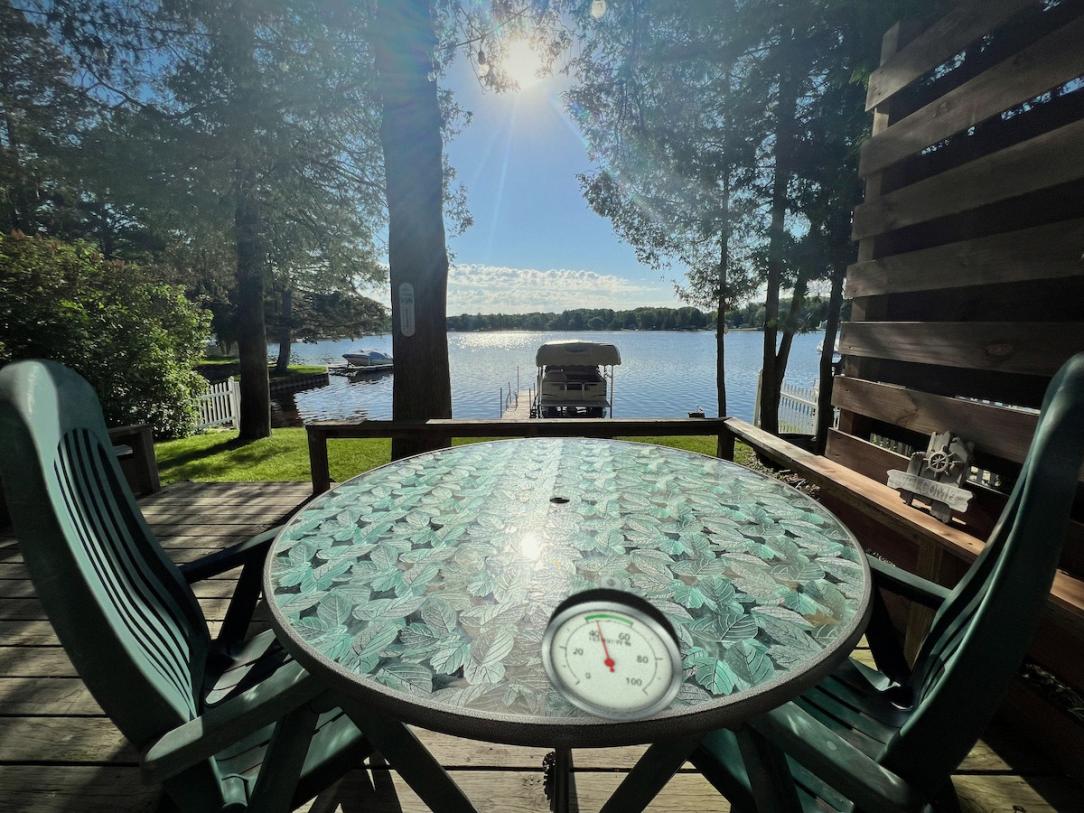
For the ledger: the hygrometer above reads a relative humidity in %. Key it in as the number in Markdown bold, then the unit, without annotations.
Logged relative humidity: **45** %
